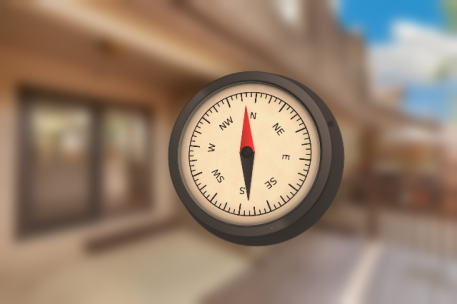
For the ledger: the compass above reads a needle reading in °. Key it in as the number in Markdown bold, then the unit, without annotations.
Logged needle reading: **350** °
